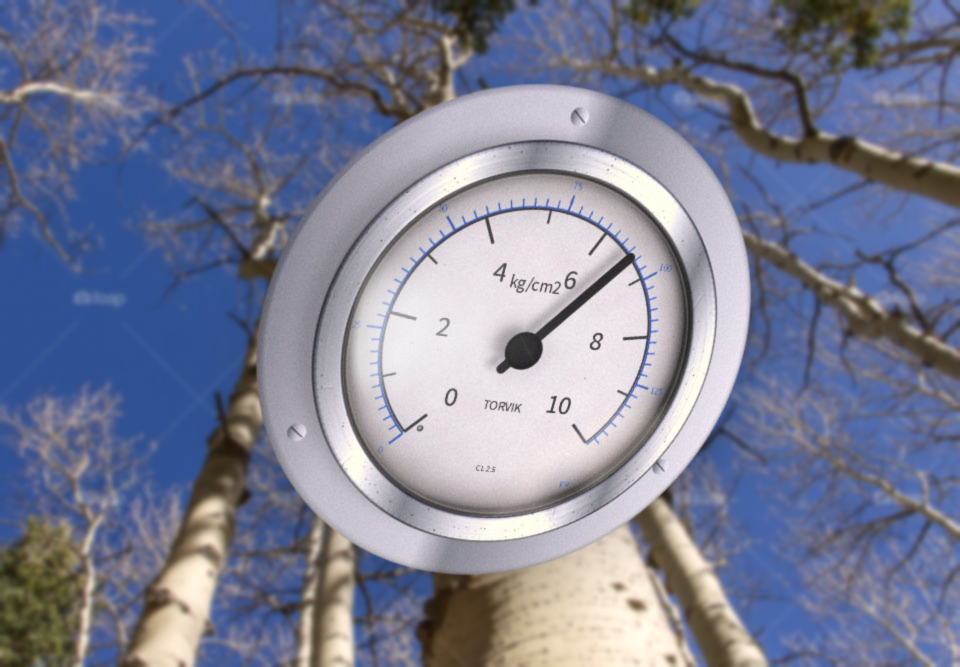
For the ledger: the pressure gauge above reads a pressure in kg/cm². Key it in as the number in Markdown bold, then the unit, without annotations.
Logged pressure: **6.5** kg/cm²
